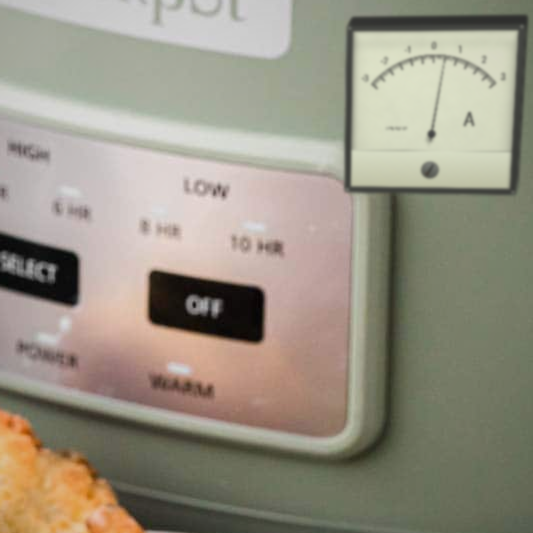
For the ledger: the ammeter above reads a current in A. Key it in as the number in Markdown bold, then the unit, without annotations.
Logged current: **0.5** A
